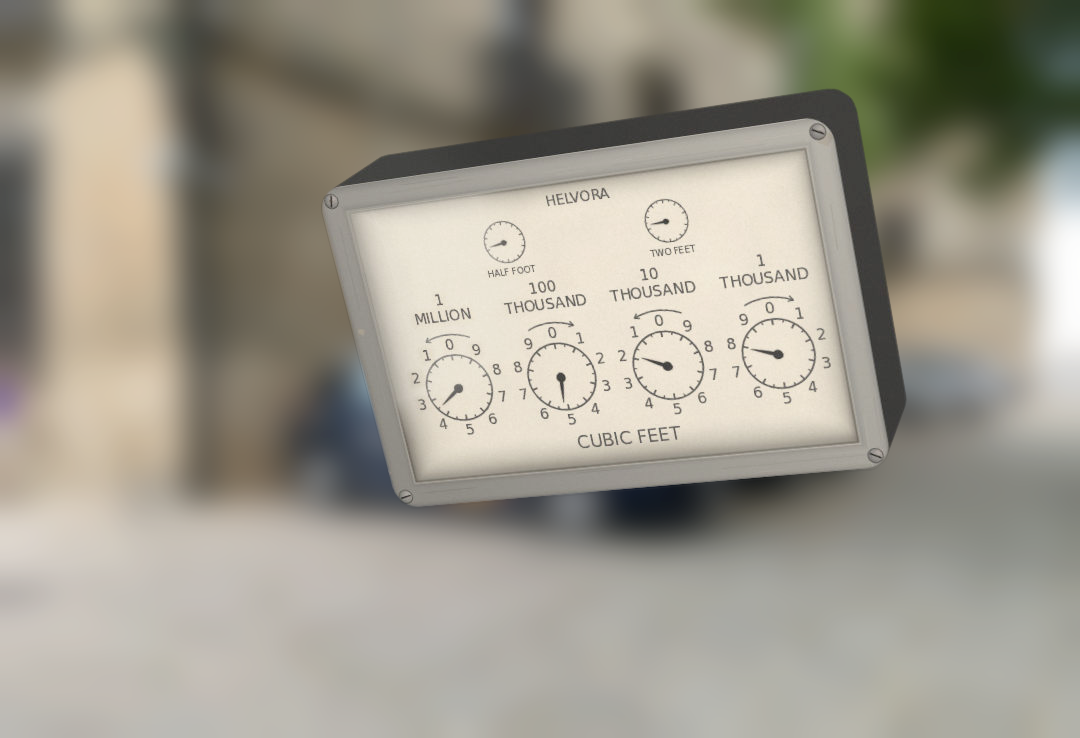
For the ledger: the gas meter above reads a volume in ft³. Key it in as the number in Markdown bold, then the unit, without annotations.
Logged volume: **351800** ft³
